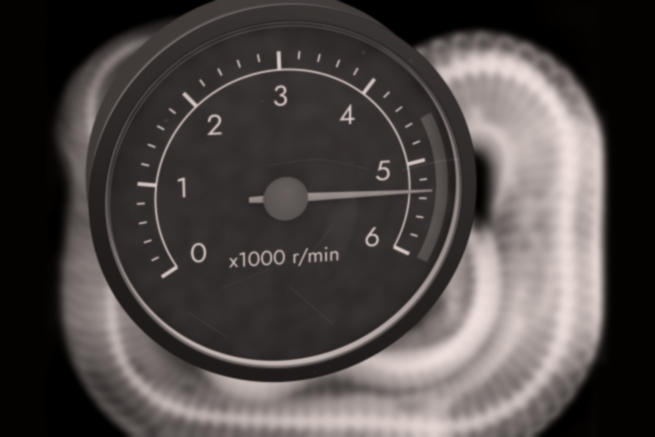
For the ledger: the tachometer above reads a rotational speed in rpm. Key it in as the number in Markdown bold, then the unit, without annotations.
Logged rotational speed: **5300** rpm
